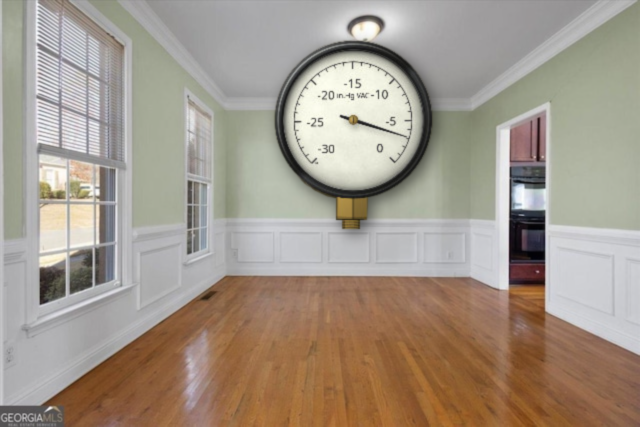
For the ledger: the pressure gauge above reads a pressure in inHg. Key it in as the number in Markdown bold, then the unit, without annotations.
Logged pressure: **-3** inHg
